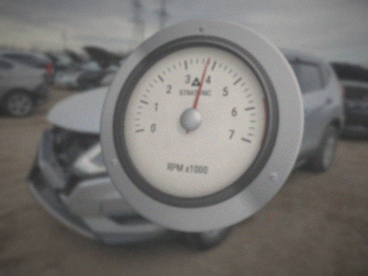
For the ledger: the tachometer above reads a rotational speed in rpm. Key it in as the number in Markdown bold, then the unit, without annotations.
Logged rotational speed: **3800** rpm
